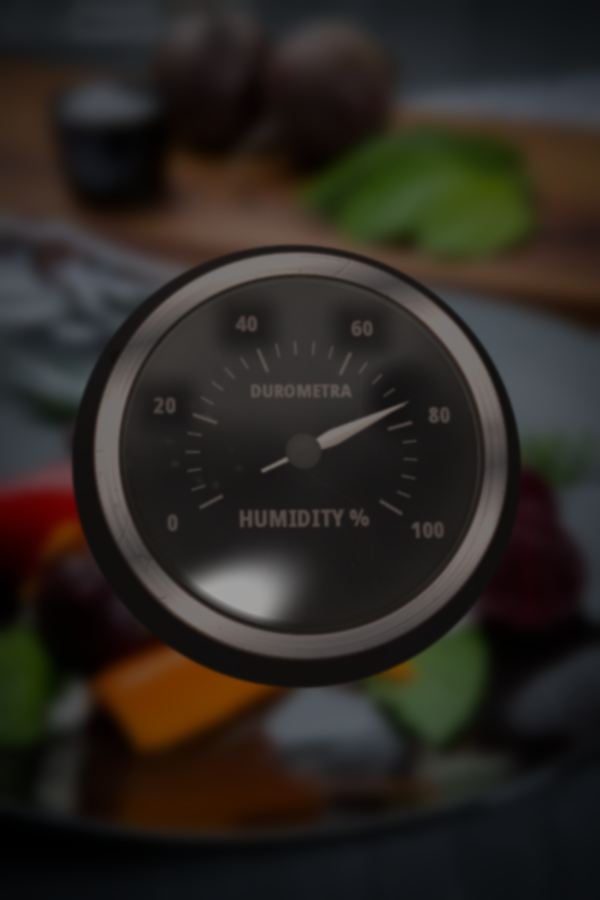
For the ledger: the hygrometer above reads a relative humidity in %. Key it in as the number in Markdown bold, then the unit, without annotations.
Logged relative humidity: **76** %
